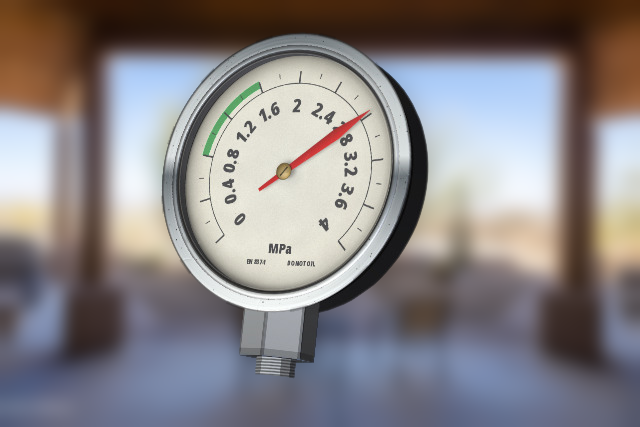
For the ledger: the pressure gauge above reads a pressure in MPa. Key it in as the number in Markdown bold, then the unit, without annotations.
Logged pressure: **2.8** MPa
